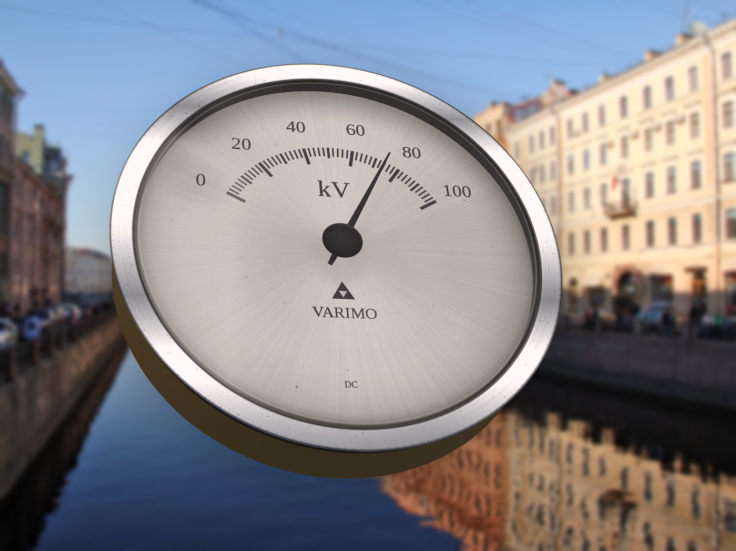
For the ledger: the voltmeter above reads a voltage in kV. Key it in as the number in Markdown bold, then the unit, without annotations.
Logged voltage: **74** kV
